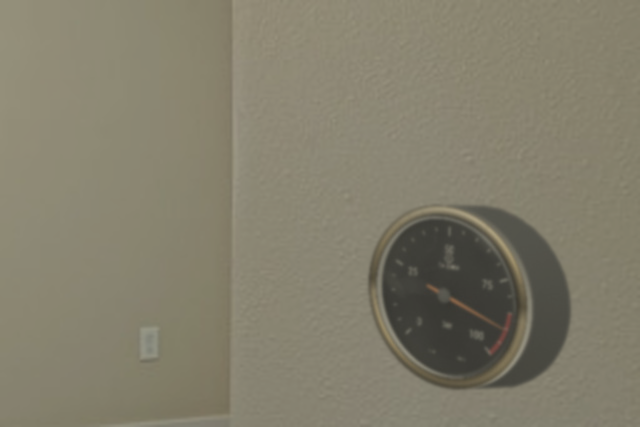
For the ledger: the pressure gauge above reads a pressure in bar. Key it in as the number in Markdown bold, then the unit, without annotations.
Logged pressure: **90** bar
